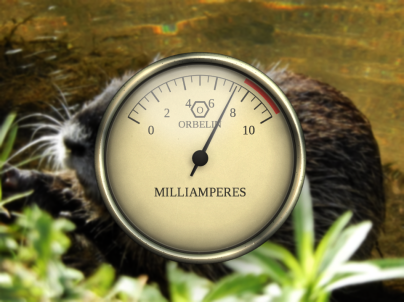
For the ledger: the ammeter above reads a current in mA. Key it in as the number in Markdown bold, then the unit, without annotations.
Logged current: **7.25** mA
